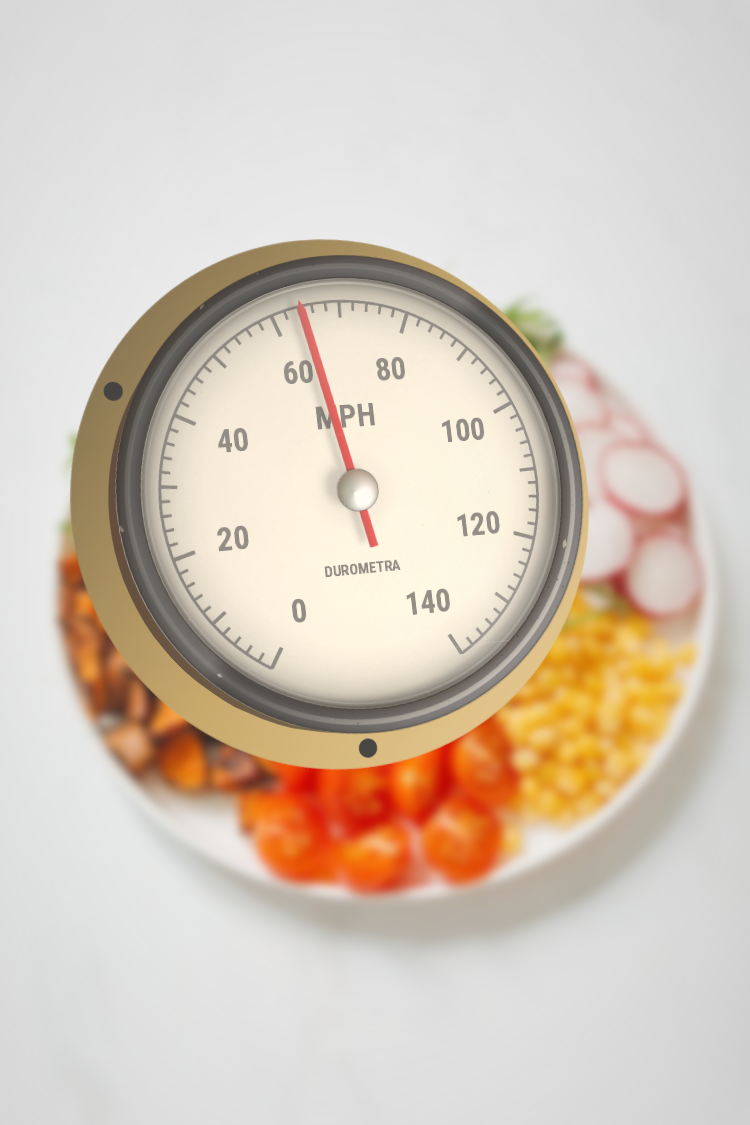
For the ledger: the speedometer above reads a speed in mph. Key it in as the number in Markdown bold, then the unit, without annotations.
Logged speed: **64** mph
